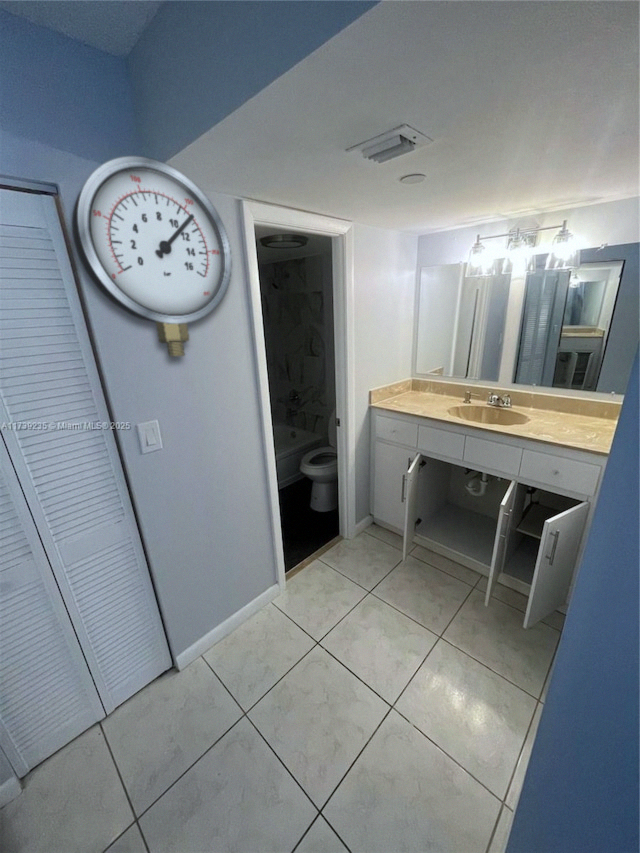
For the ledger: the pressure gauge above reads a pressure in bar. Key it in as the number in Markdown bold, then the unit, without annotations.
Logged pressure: **11** bar
